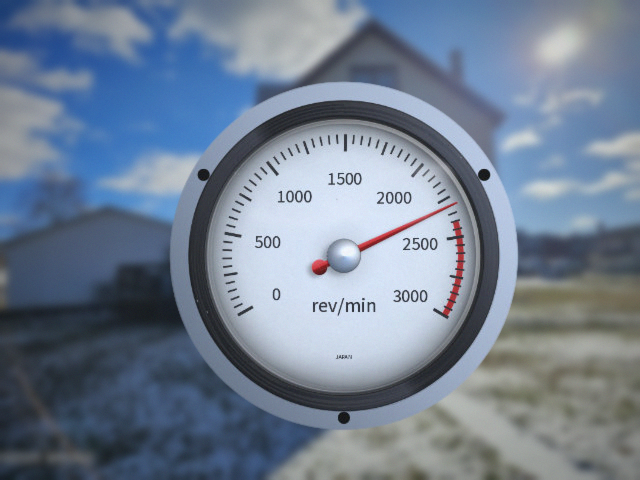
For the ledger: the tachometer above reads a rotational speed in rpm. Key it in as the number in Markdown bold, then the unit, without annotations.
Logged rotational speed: **2300** rpm
